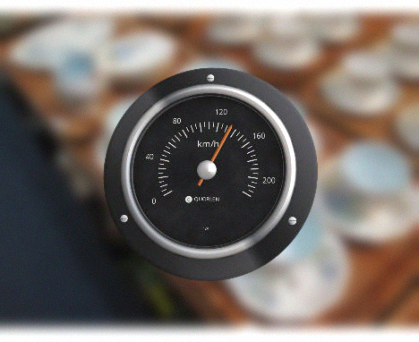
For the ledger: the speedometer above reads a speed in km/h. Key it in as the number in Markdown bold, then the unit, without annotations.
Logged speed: **135** km/h
